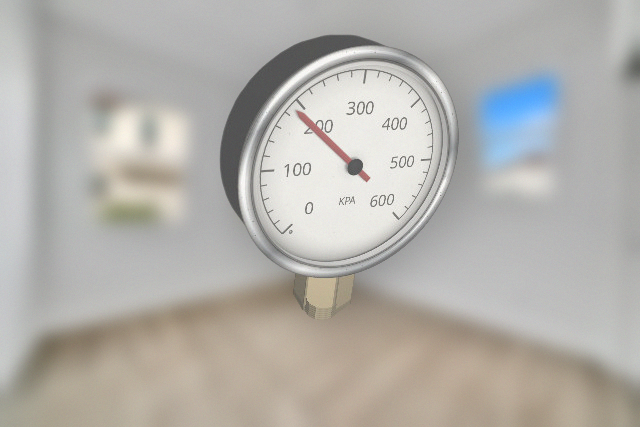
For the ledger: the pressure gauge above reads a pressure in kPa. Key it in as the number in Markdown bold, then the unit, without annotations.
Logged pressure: **190** kPa
